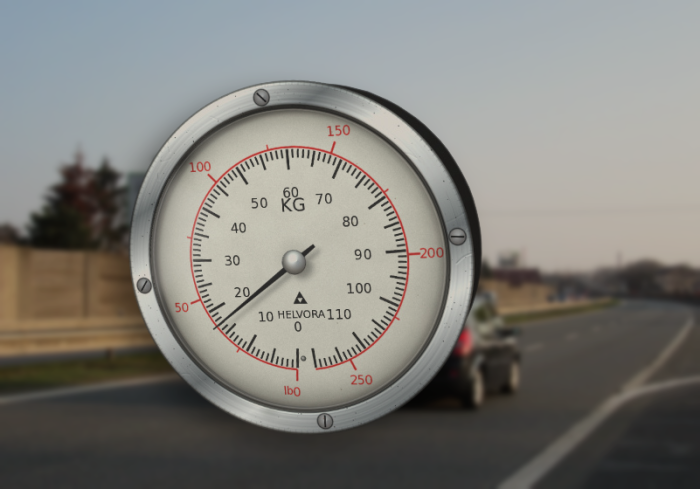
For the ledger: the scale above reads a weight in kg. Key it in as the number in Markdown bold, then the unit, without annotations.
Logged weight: **17** kg
